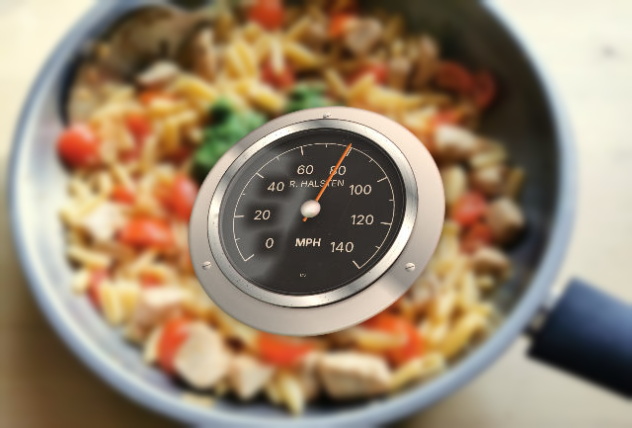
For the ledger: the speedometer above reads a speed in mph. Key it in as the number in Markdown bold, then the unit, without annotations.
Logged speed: **80** mph
